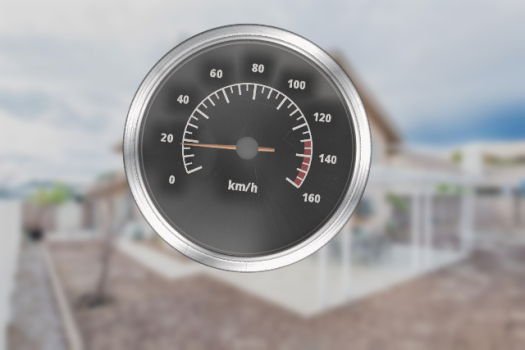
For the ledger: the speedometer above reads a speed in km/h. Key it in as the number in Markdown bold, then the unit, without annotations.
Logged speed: **17.5** km/h
